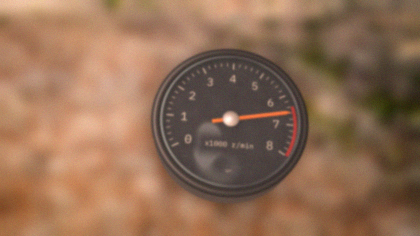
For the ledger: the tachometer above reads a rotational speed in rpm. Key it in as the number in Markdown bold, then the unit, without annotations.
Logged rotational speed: **6600** rpm
